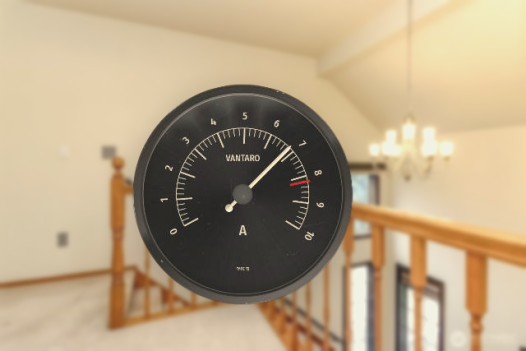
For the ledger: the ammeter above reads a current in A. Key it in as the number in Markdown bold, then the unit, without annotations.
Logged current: **6.8** A
